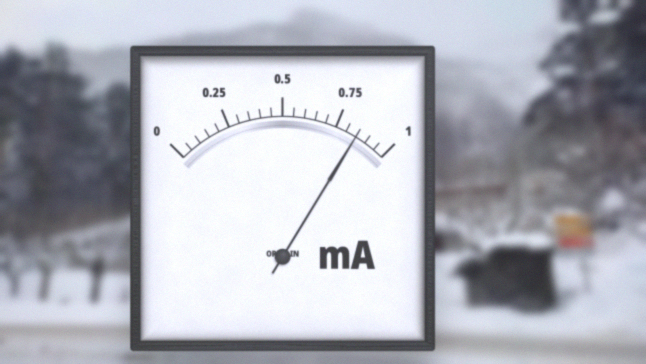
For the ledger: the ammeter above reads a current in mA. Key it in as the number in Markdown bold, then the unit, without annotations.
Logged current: **0.85** mA
